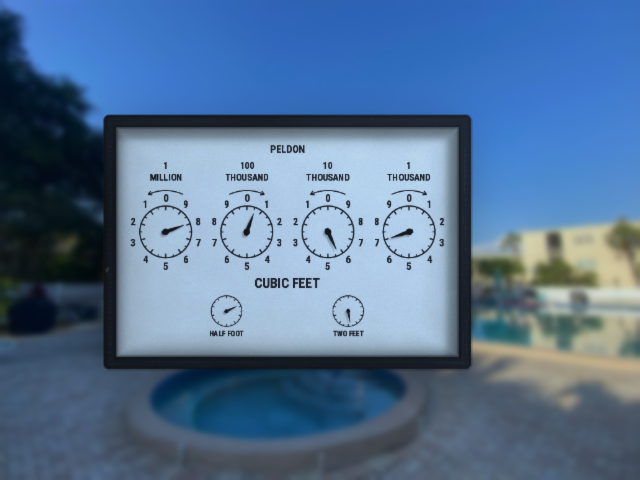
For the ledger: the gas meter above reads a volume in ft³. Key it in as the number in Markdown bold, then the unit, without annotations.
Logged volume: **805700** ft³
